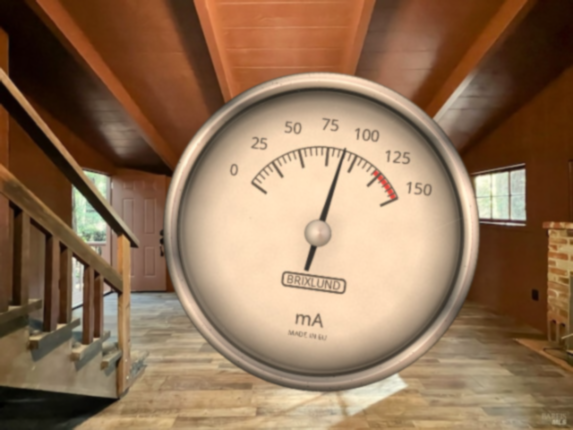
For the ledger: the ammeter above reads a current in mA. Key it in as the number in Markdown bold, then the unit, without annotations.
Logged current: **90** mA
